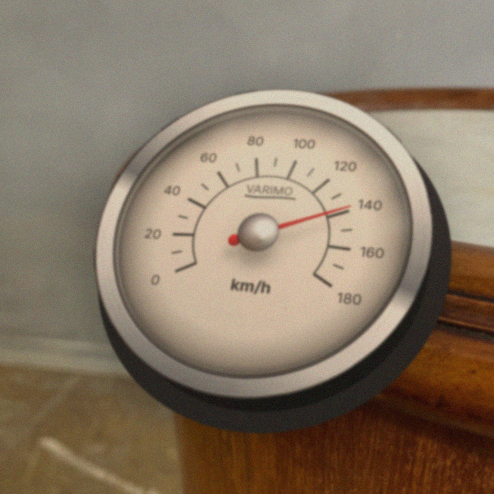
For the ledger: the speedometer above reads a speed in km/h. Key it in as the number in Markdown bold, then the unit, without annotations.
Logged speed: **140** km/h
